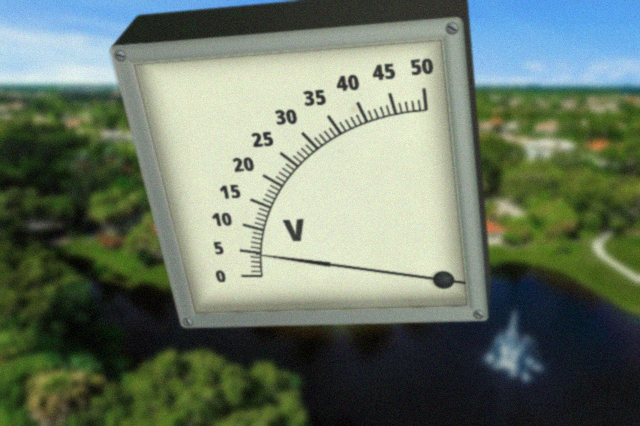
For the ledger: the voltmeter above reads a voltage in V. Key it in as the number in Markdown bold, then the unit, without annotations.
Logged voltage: **5** V
